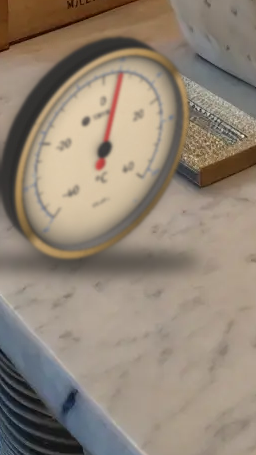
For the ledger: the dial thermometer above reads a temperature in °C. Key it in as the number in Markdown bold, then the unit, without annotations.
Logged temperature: **4** °C
